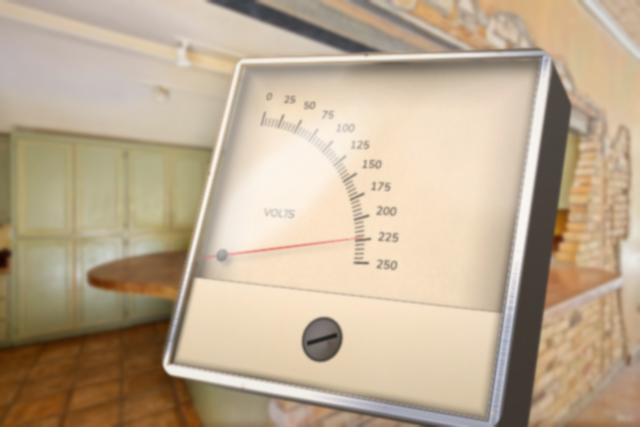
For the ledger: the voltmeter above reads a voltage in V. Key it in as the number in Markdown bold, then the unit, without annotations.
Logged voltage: **225** V
